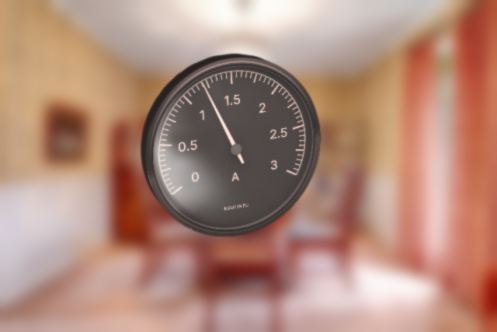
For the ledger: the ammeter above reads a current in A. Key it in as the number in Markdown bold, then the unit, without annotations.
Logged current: **1.2** A
